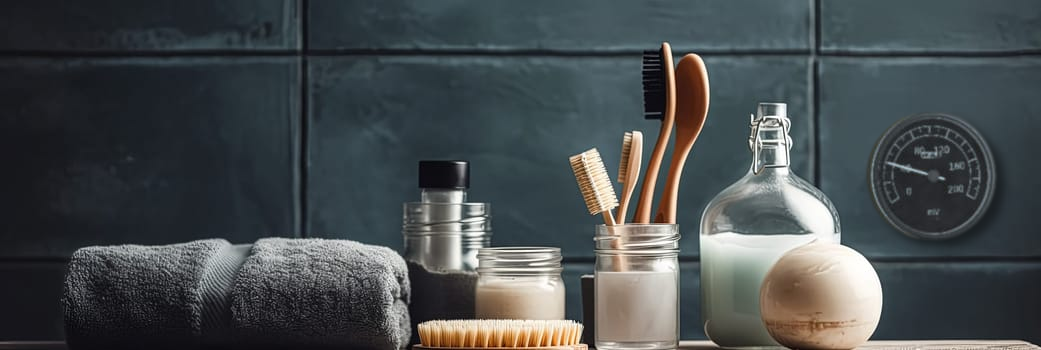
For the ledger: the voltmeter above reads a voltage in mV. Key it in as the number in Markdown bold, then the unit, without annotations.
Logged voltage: **40** mV
